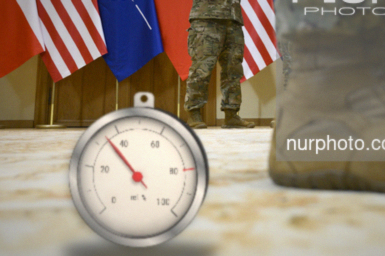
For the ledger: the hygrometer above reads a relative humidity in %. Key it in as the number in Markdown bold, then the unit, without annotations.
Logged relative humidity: **35** %
